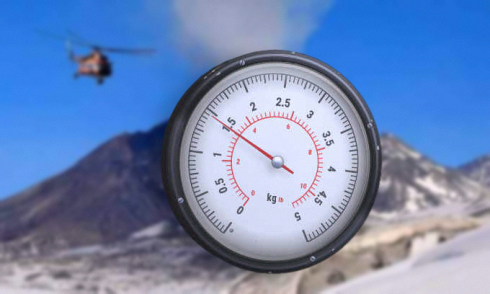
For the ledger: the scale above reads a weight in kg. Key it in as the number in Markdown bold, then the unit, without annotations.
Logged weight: **1.45** kg
